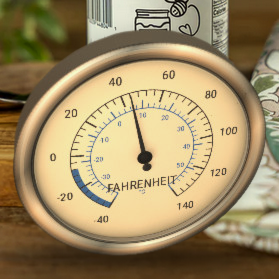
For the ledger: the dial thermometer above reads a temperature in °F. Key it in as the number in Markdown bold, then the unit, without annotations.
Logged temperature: **44** °F
